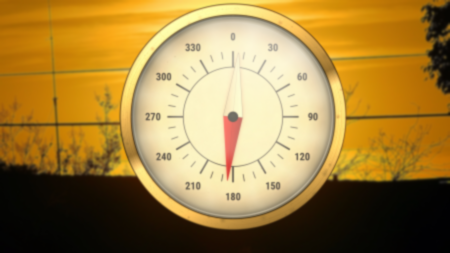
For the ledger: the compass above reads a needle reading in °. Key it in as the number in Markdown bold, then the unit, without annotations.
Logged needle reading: **185** °
